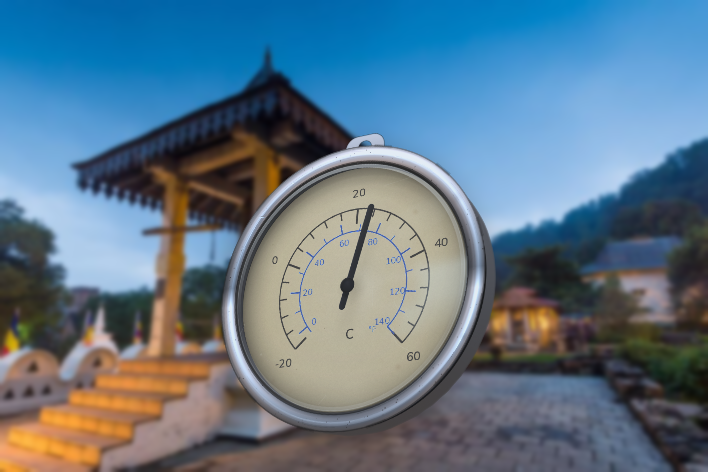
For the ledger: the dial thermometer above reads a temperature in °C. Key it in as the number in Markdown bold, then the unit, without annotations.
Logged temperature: **24** °C
